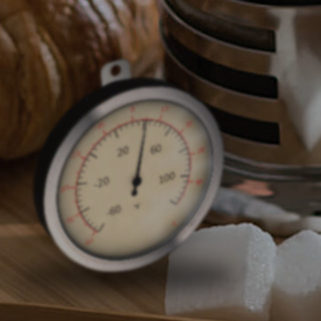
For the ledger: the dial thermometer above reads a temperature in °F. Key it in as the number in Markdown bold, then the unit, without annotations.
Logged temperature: **40** °F
